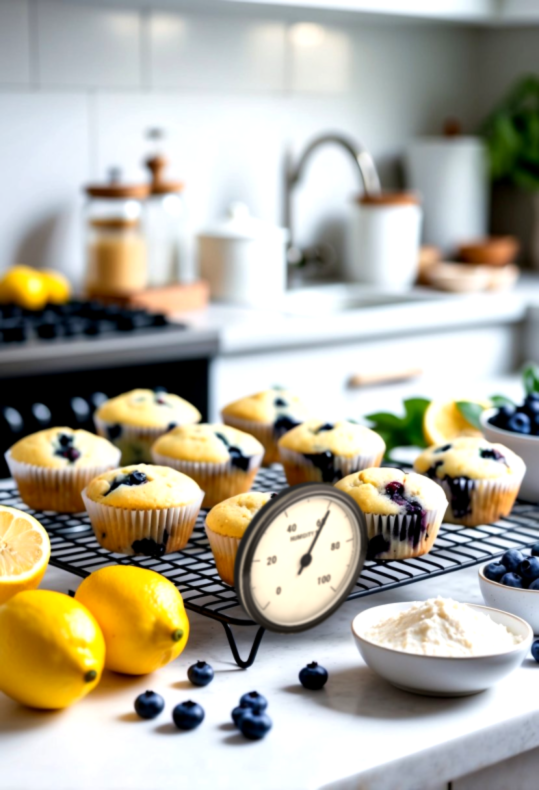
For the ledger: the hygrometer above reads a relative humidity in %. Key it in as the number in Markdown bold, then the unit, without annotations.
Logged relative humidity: **60** %
